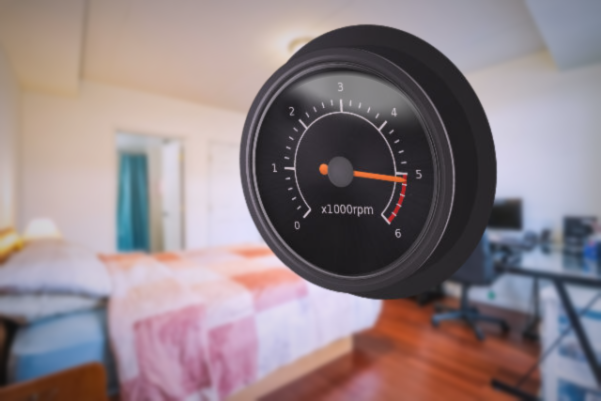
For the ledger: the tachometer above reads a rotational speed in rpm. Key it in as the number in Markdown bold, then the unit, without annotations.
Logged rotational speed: **5100** rpm
